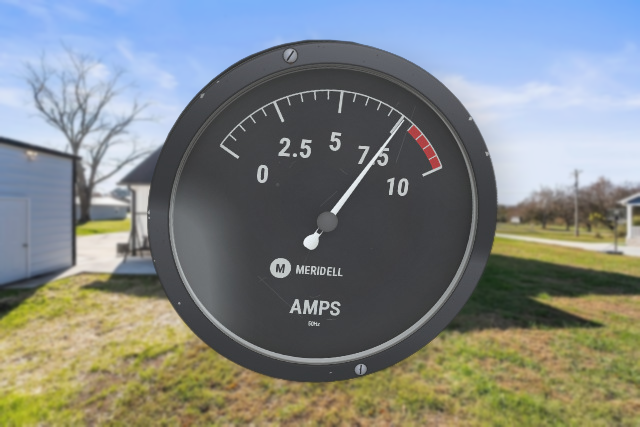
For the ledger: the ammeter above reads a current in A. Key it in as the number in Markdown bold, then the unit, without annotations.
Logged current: **7.5** A
